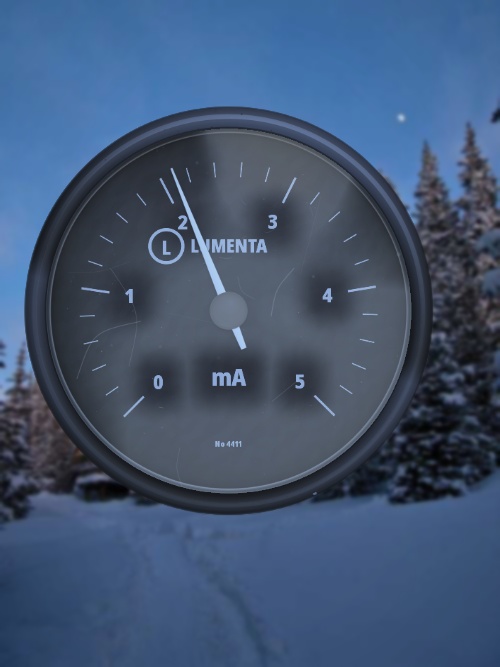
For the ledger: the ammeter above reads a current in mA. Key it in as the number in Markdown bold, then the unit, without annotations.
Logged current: **2.1** mA
